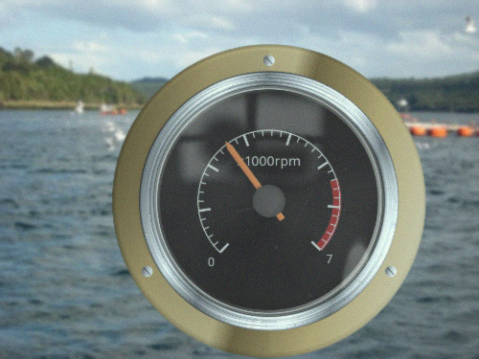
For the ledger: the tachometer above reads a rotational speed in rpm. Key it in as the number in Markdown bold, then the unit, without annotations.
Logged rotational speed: **2600** rpm
